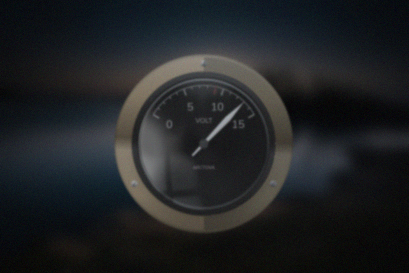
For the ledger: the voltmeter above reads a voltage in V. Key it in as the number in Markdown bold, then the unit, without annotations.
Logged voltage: **13** V
